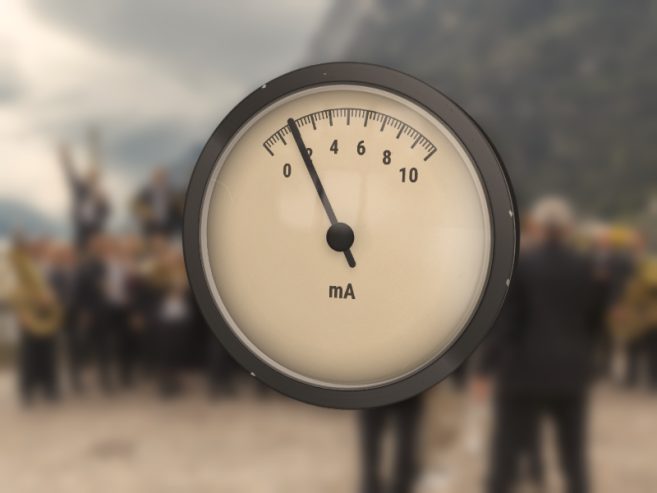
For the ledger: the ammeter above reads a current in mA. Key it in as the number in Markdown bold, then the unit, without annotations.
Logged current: **2** mA
